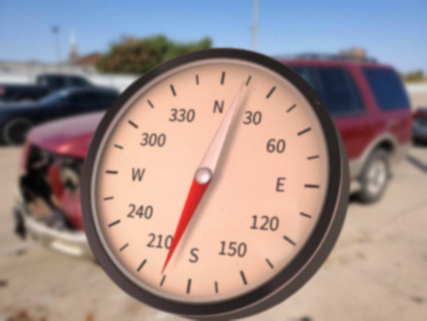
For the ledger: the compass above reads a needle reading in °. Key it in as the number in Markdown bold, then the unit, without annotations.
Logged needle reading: **195** °
